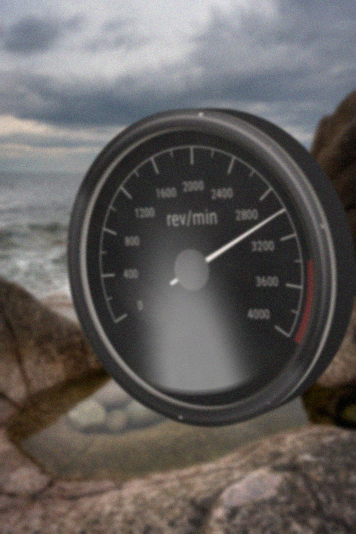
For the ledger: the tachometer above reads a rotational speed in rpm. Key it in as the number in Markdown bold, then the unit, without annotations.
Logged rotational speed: **3000** rpm
